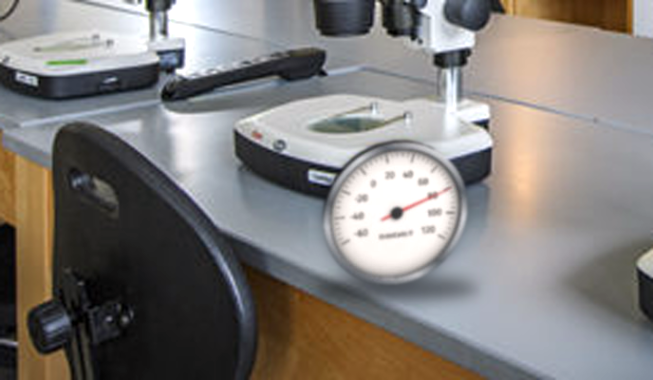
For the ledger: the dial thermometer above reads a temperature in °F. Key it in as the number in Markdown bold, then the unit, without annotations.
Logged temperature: **80** °F
